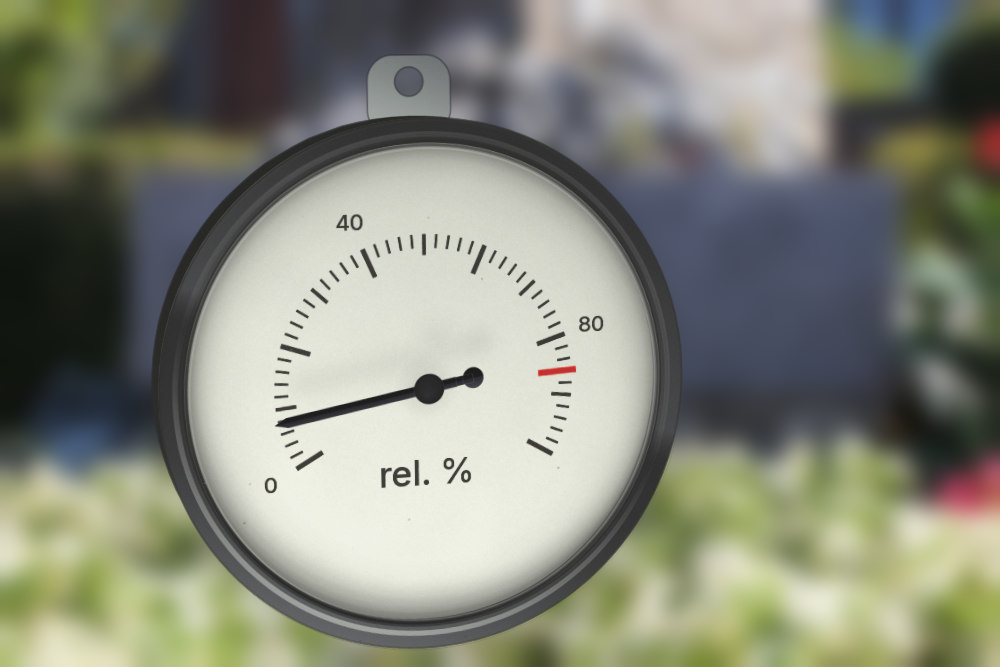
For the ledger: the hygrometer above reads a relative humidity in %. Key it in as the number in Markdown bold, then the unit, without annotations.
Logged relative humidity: **8** %
